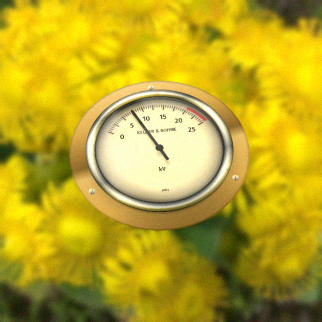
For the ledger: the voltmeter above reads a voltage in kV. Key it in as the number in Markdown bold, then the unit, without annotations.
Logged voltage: **7.5** kV
